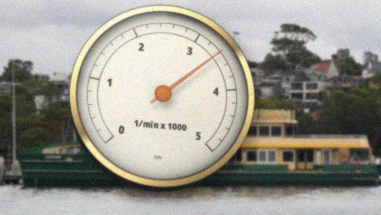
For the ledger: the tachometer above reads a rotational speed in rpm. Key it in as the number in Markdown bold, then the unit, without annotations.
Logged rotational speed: **3400** rpm
